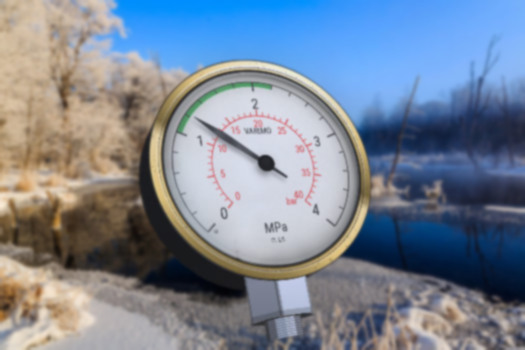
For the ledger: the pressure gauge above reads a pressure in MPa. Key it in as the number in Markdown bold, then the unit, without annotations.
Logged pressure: **1.2** MPa
